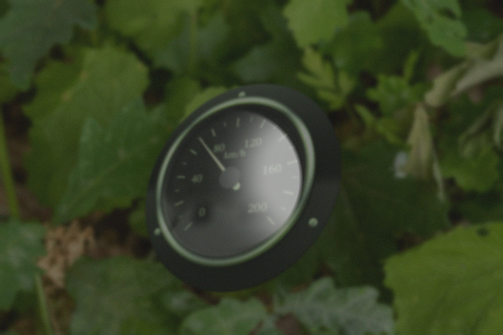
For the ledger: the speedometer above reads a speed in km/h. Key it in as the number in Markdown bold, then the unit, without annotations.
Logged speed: **70** km/h
